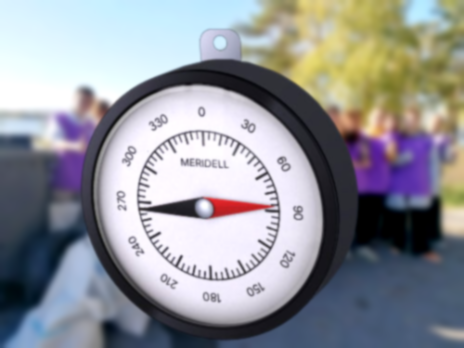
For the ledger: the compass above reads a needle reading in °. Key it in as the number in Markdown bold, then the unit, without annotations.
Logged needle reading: **85** °
